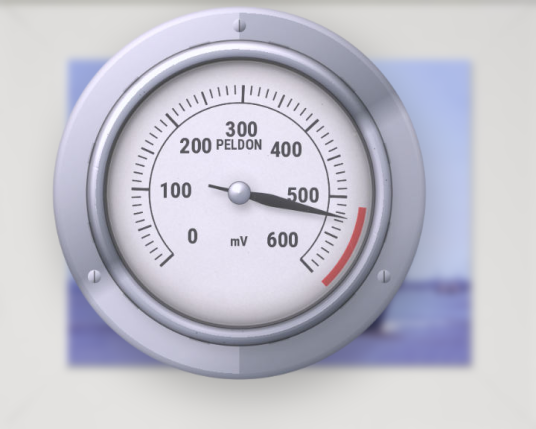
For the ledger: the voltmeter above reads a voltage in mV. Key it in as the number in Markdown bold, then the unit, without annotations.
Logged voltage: **525** mV
